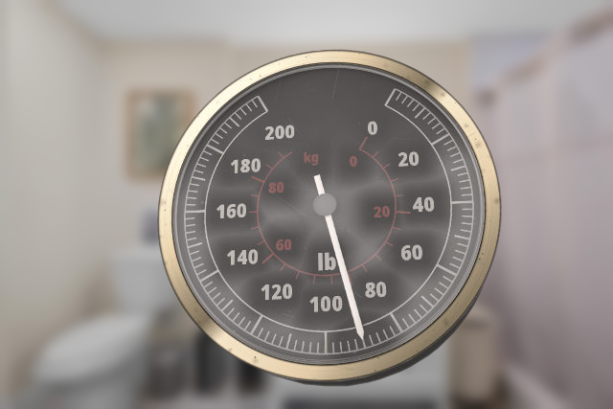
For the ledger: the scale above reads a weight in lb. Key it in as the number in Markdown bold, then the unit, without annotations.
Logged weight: **90** lb
